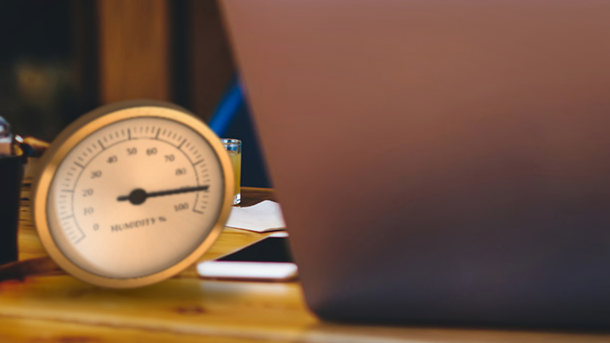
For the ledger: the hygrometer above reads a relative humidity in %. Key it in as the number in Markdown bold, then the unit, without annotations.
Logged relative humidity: **90** %
